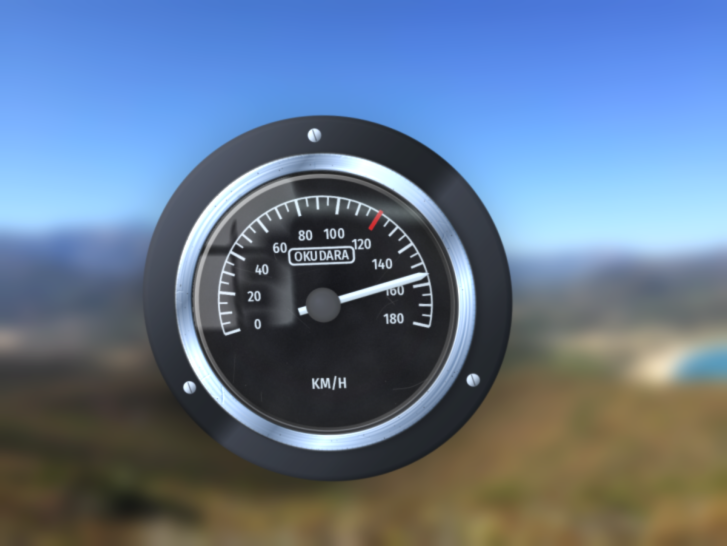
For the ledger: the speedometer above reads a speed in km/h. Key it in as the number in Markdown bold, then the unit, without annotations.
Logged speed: **155** km/h
